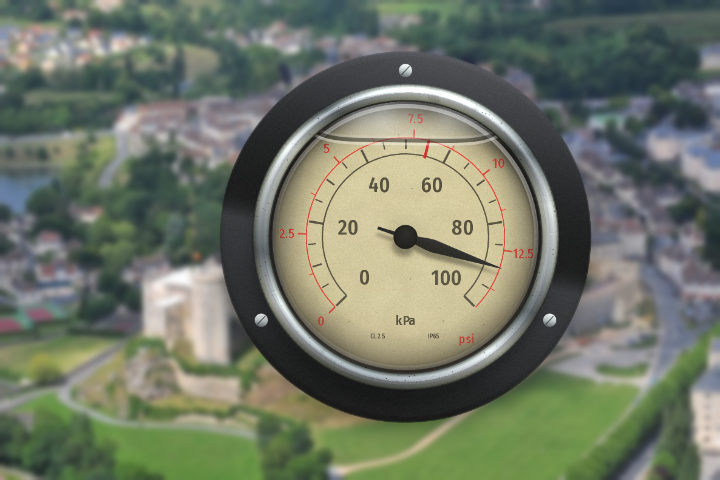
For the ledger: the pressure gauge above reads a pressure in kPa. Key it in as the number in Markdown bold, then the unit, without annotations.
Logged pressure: **90** kPa
